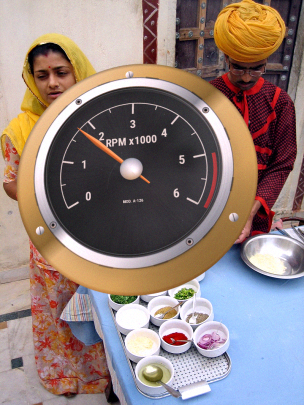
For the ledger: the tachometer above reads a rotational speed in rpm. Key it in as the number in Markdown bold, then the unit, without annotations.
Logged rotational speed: **1750** rpm
